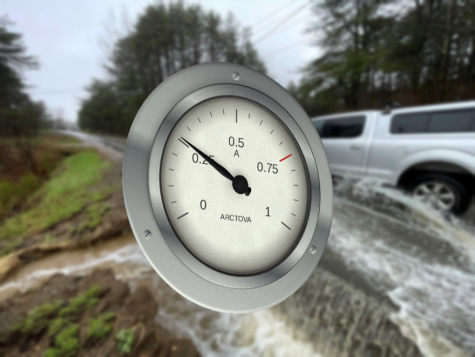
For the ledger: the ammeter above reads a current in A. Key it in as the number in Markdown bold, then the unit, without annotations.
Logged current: **0.25** A
